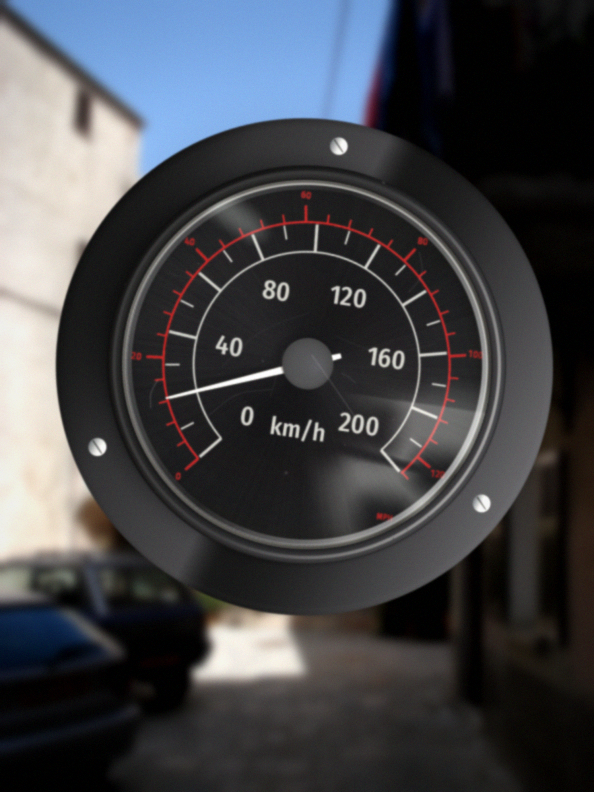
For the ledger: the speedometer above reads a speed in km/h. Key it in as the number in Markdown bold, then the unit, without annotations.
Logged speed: **20** km/h
